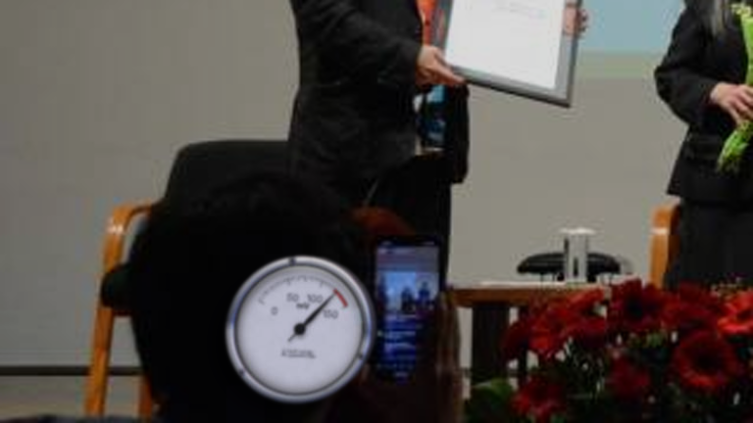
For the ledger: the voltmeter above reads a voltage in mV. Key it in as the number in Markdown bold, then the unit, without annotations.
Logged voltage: **125** mV
